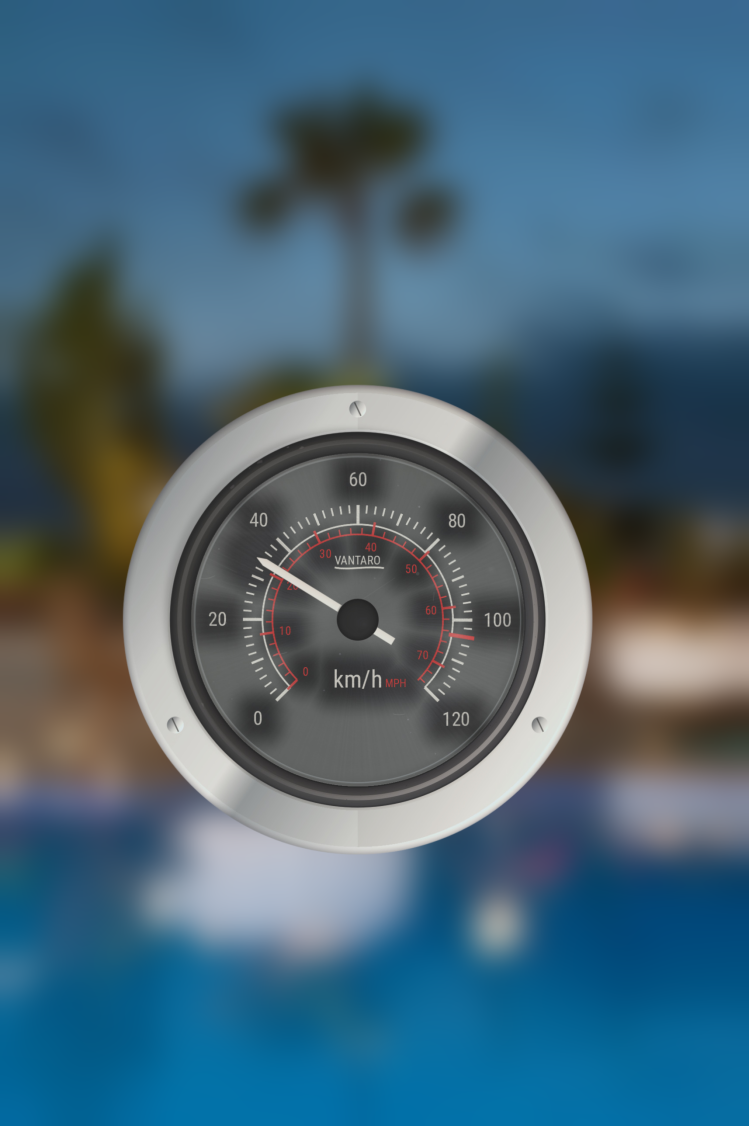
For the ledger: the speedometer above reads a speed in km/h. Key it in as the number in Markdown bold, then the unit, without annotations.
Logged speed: **34** km/h
